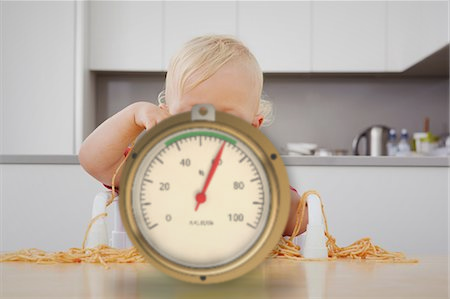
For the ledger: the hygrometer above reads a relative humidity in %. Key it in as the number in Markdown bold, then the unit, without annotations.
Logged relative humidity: **60** %
